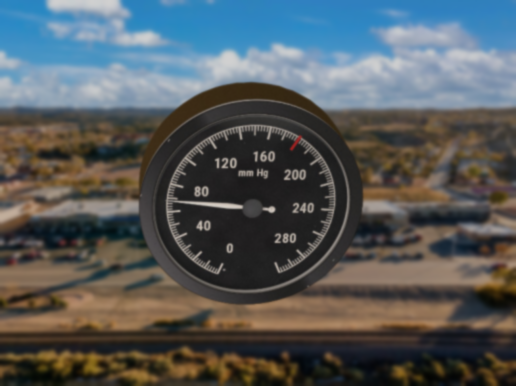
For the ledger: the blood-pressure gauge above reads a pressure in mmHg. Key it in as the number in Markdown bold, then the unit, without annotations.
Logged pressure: **70** mmHg
